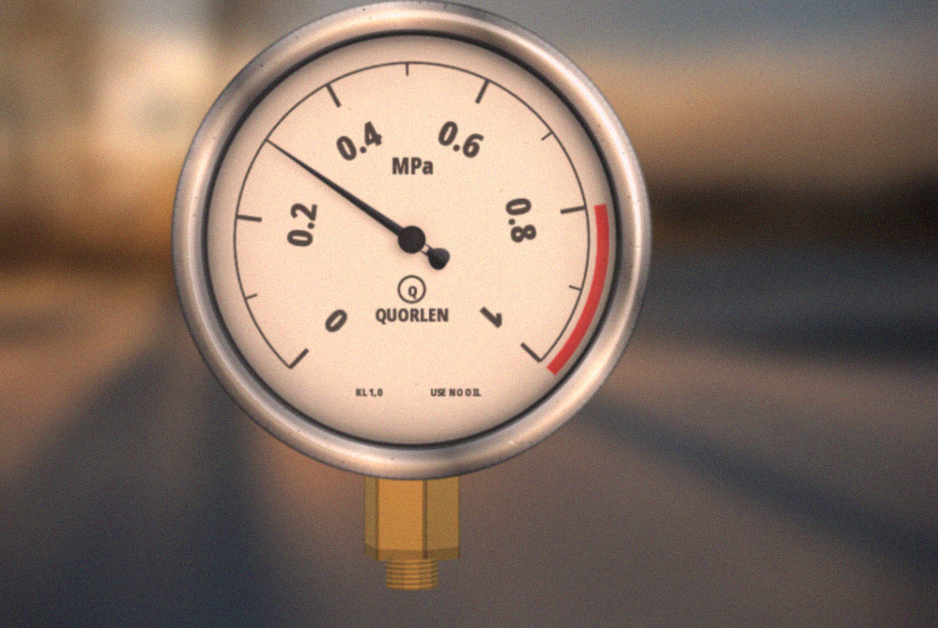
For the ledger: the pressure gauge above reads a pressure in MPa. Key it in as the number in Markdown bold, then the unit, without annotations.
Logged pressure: **0.3** MPa
